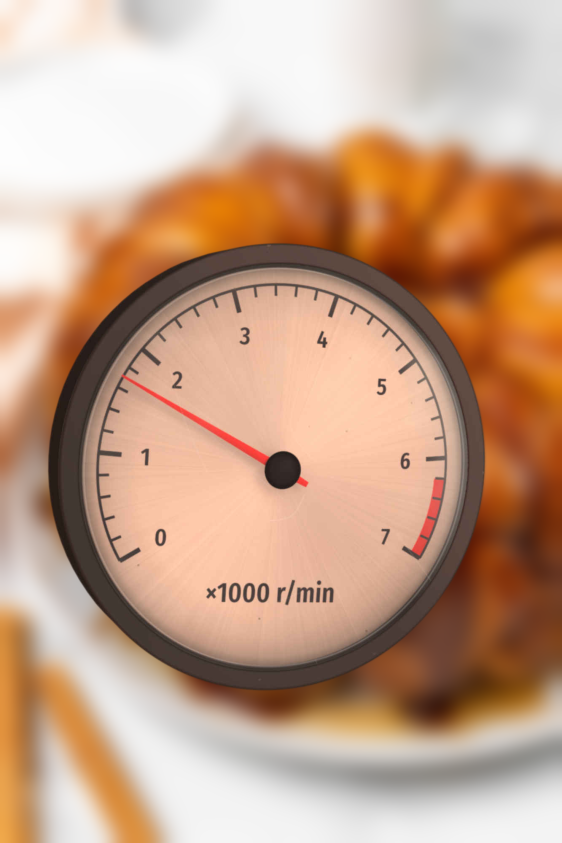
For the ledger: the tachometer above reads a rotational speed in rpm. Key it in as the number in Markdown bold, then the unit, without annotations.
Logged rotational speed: **1700** rpm
